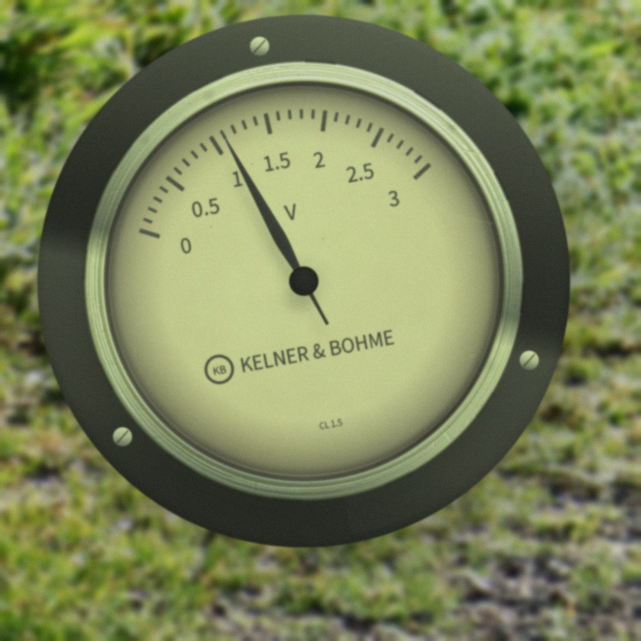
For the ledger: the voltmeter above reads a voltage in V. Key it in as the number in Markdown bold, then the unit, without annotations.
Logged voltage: **1.1** V
